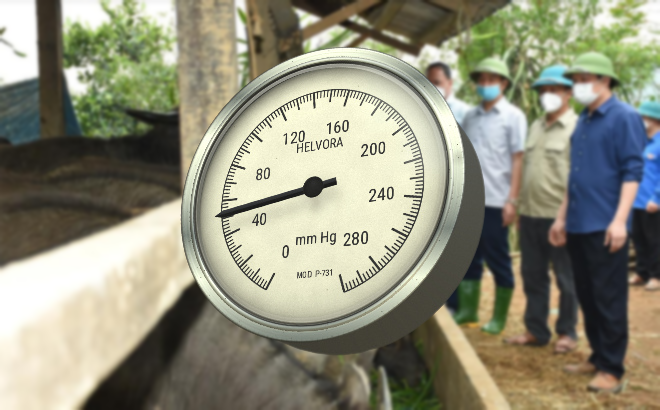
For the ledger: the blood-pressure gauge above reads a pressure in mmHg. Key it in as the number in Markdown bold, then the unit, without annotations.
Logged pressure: **50** mmHg
